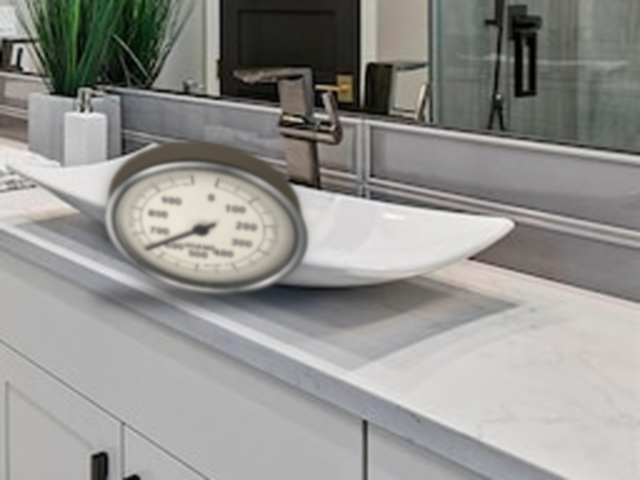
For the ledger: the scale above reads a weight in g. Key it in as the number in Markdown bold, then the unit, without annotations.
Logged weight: **650** g
